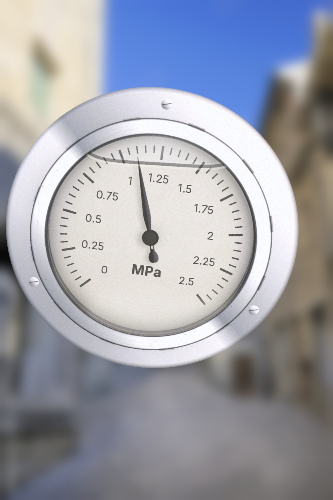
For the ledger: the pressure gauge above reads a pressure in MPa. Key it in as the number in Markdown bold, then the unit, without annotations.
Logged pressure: **1.1** MPa
